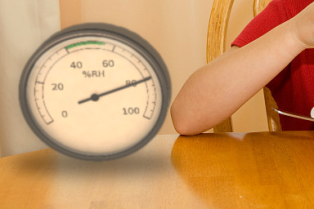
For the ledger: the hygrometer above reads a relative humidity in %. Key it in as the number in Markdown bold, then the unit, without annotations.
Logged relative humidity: **80** %
